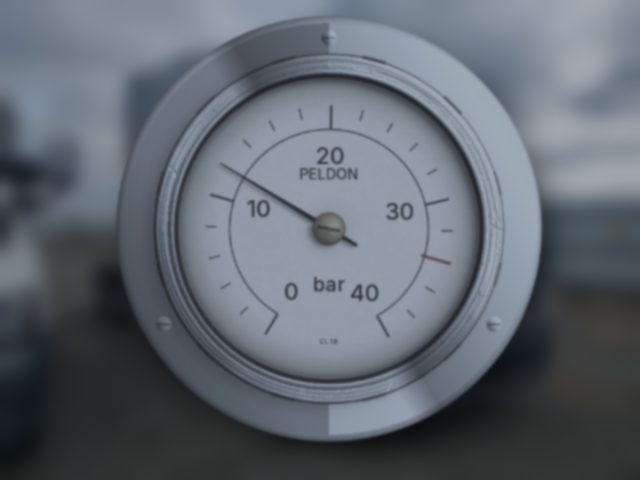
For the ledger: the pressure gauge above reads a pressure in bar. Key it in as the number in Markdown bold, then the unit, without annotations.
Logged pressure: **12** bar
